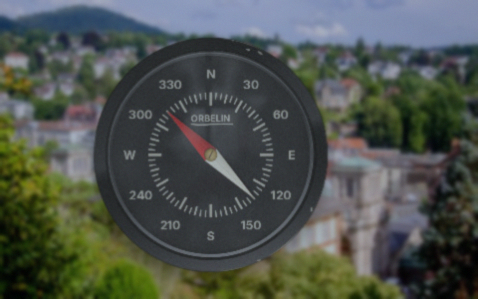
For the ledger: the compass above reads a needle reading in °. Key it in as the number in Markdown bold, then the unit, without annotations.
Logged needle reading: **315** °
